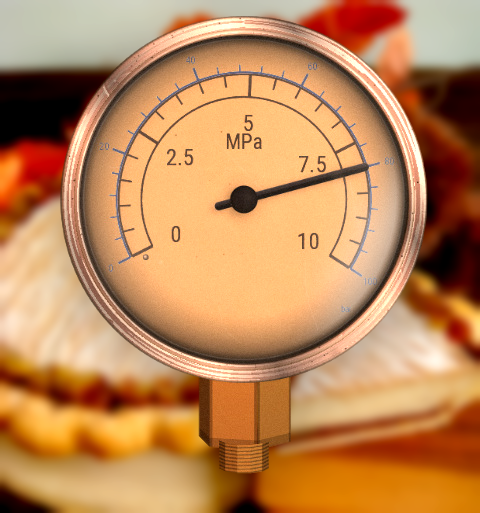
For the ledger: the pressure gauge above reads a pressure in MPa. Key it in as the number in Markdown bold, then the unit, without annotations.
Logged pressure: **8** MPa
